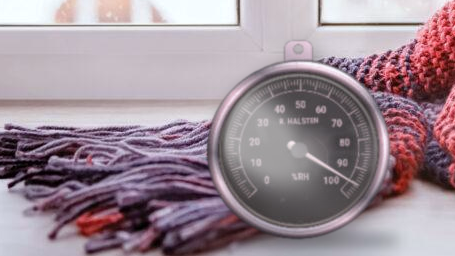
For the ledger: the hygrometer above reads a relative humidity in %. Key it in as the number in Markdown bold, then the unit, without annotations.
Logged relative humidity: **95** %
